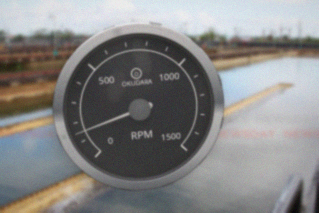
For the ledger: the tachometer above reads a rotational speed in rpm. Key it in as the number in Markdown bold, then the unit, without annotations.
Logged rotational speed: **150** rpm
